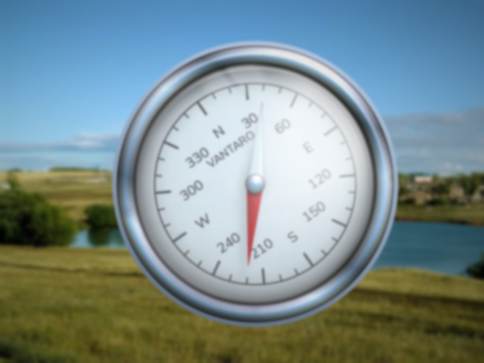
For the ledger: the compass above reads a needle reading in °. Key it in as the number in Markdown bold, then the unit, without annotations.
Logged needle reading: **220** °
